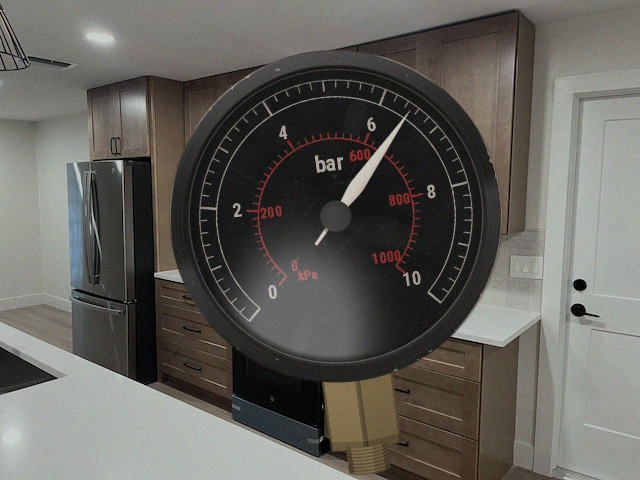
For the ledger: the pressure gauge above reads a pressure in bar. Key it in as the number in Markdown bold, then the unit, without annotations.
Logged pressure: **6.5** bar
